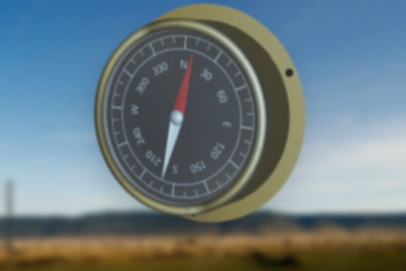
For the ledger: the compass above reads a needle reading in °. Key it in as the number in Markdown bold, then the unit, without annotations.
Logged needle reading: **10** °
